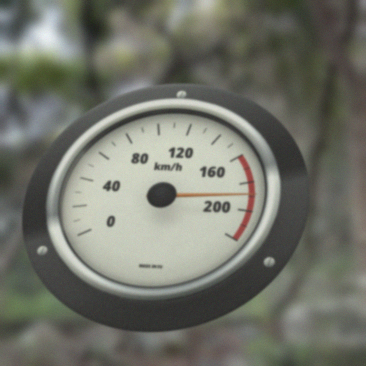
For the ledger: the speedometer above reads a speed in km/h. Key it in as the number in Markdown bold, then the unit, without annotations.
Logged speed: **190** km/h
